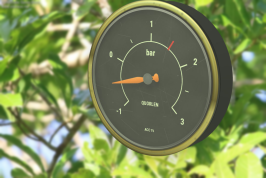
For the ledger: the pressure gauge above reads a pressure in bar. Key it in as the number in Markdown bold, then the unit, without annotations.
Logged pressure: **-0.5** bar
